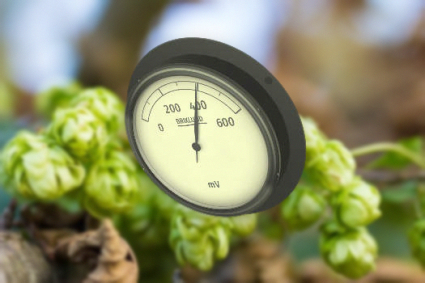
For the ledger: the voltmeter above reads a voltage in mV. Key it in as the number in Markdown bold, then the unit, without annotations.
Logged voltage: **400** mV
